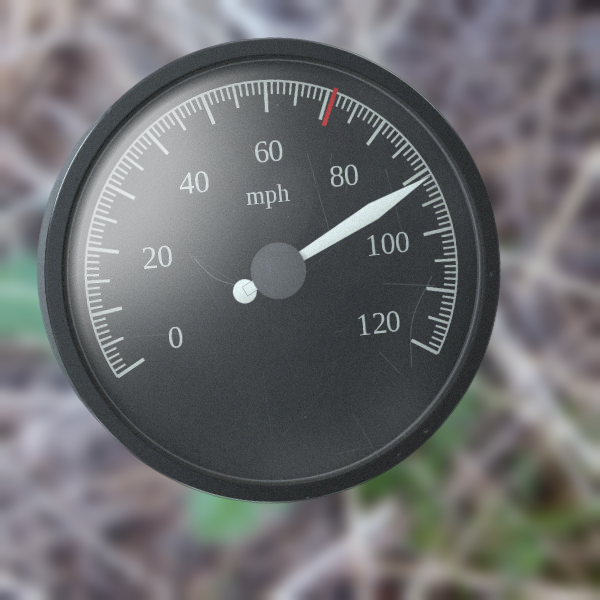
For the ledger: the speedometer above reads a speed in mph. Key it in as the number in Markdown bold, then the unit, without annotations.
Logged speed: **91** mph
